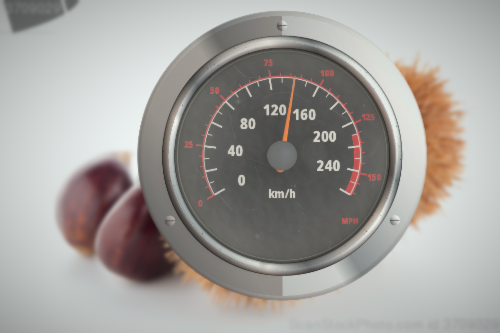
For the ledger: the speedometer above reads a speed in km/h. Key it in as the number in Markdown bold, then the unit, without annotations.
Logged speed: **140** km/h
